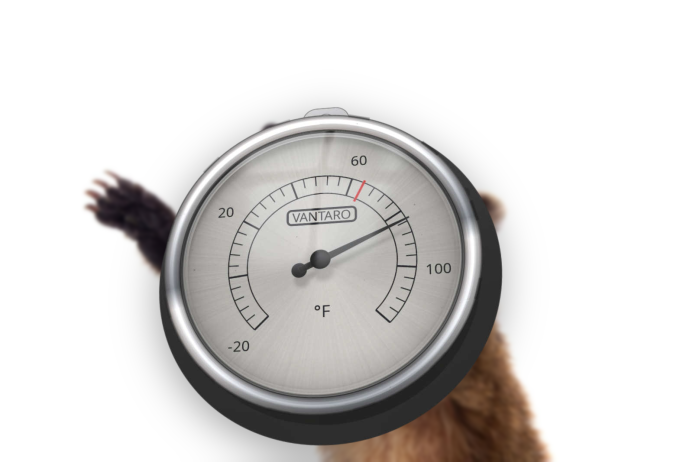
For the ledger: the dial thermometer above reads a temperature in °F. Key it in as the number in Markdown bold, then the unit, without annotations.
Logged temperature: **84** °F
